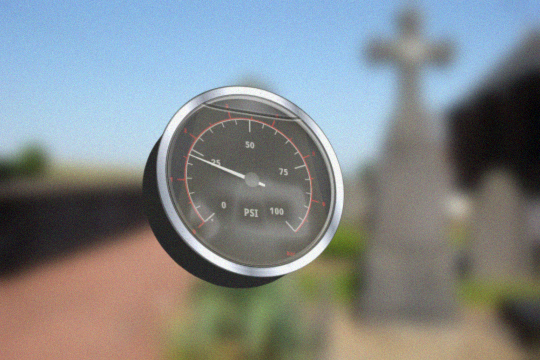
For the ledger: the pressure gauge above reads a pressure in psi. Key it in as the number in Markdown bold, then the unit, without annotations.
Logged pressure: **22.5** psi
